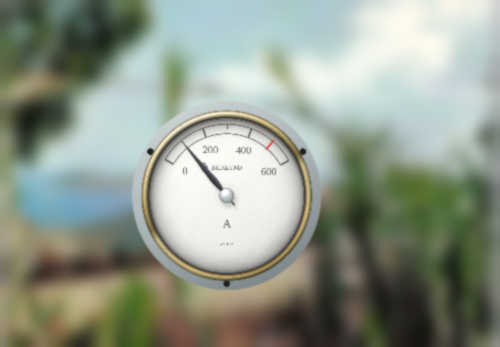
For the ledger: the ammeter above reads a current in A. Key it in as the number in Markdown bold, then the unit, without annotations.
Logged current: **100** A
